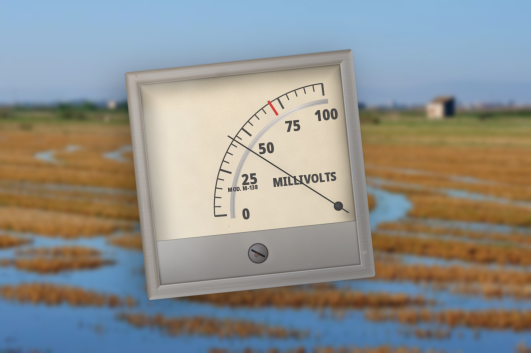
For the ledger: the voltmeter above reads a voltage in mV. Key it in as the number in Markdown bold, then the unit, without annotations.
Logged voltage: **42.5** mV
